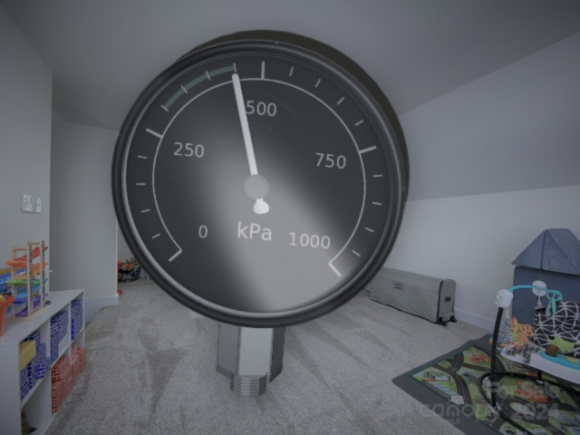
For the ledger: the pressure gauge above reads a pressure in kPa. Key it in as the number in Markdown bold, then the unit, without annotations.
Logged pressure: **450** kPa
